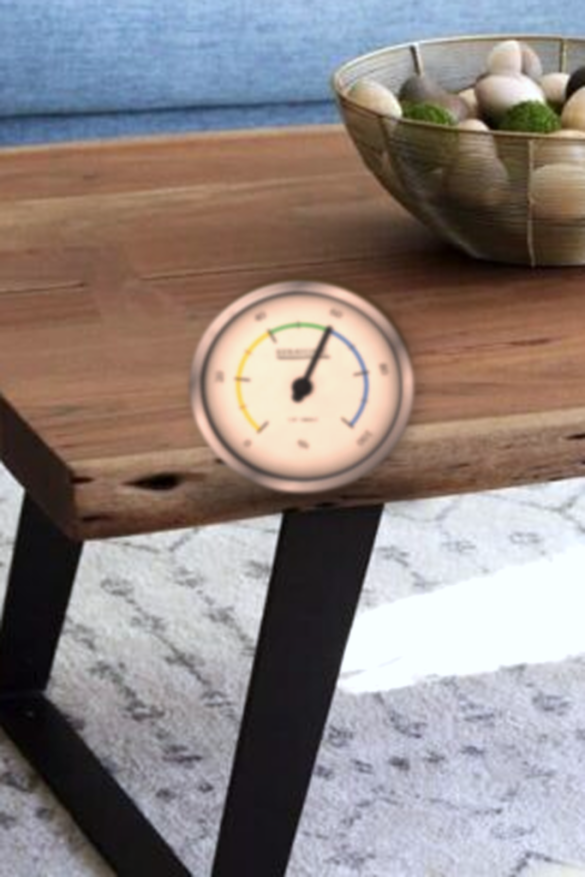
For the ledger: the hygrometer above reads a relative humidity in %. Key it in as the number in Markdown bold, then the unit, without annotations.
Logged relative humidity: **60** %
